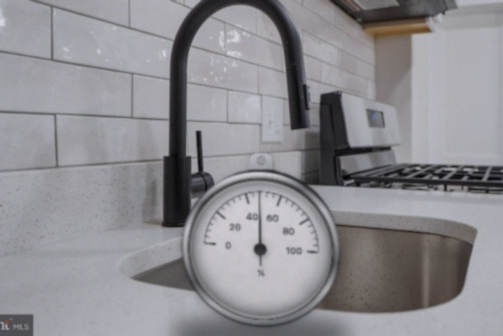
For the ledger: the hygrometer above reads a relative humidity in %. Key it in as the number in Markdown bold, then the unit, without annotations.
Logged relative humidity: **48** %
